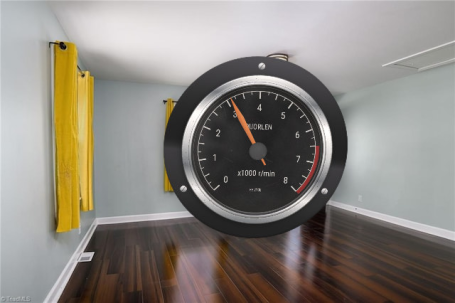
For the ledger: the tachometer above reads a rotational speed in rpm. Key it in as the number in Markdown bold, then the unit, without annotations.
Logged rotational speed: **3125** rpm
